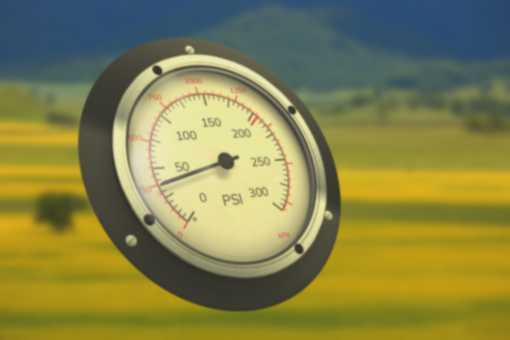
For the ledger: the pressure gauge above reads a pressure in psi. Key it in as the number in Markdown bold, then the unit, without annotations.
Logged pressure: **35** psi
